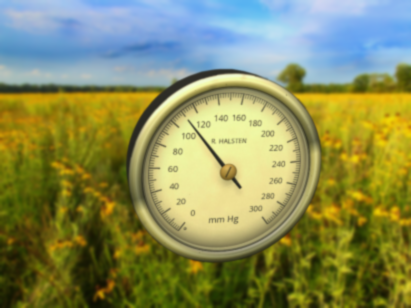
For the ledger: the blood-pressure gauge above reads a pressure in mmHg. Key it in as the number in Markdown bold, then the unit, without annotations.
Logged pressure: **110** mmHg
